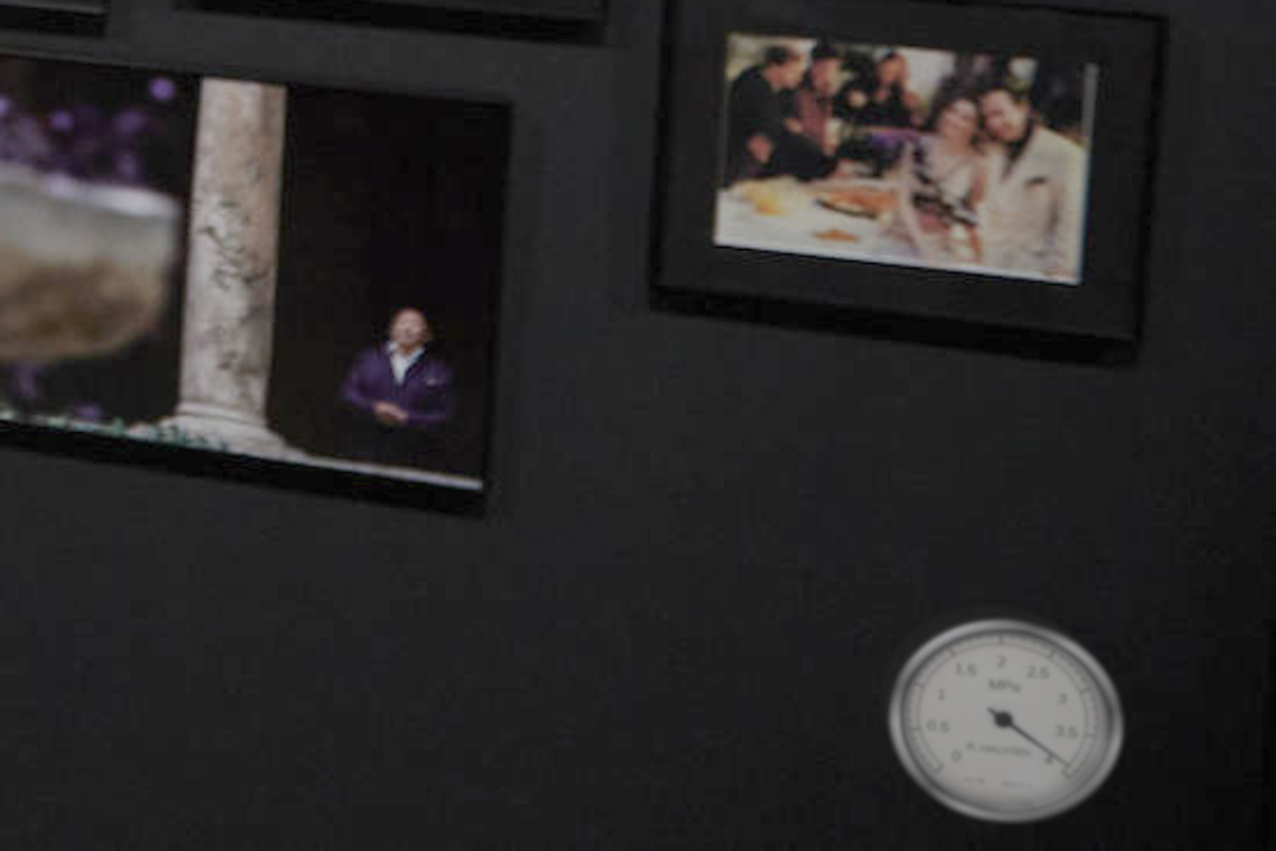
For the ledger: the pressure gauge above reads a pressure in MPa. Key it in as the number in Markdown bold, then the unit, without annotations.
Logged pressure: **3.9** MPa
